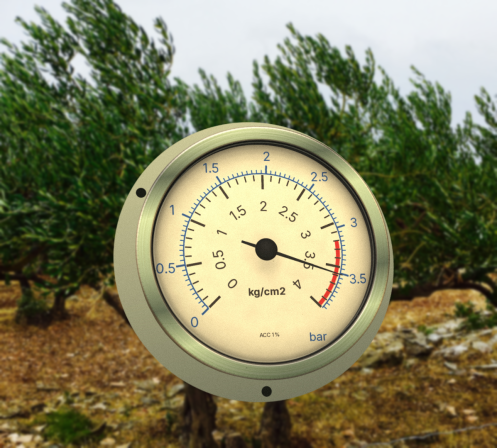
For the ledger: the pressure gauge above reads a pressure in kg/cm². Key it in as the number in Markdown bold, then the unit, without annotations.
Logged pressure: **3.6** kg/cm²
